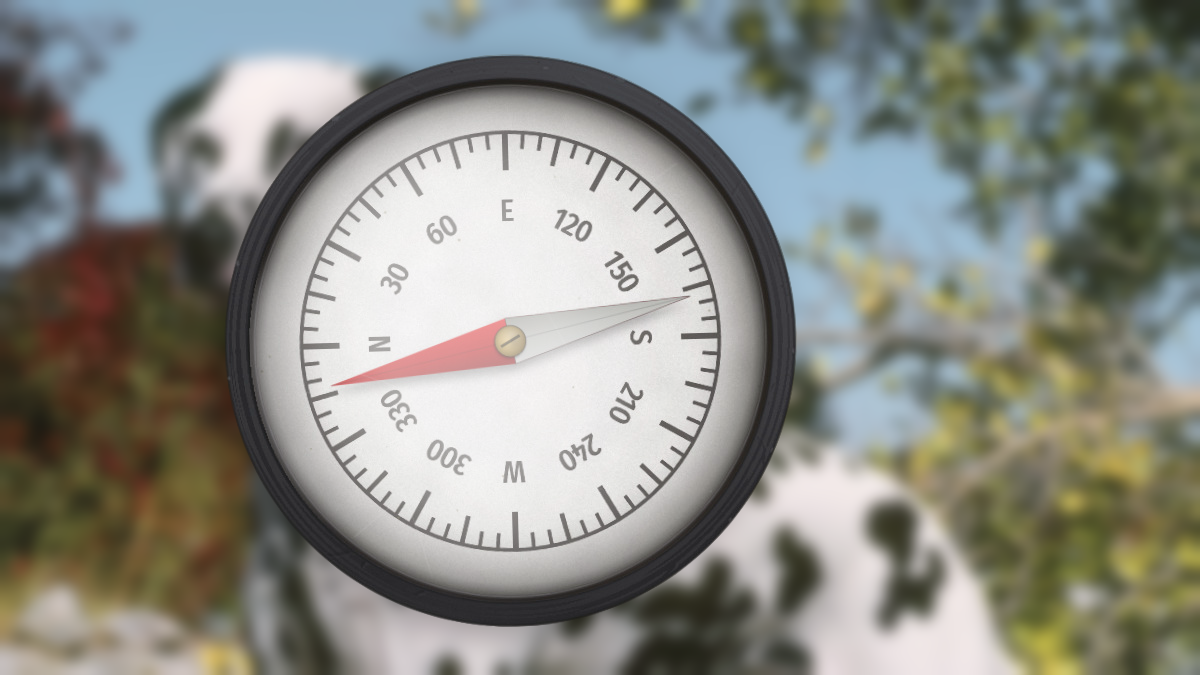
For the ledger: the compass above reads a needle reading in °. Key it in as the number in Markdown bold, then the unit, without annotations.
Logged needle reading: **347.5** °
